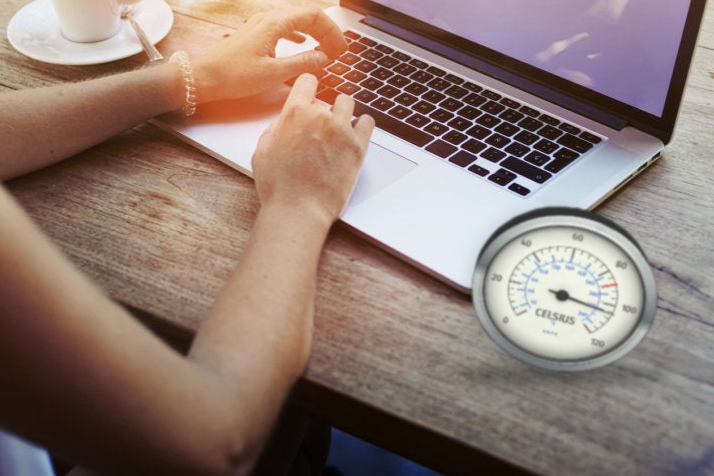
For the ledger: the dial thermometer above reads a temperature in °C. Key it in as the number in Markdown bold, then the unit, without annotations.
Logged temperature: **104** °C
